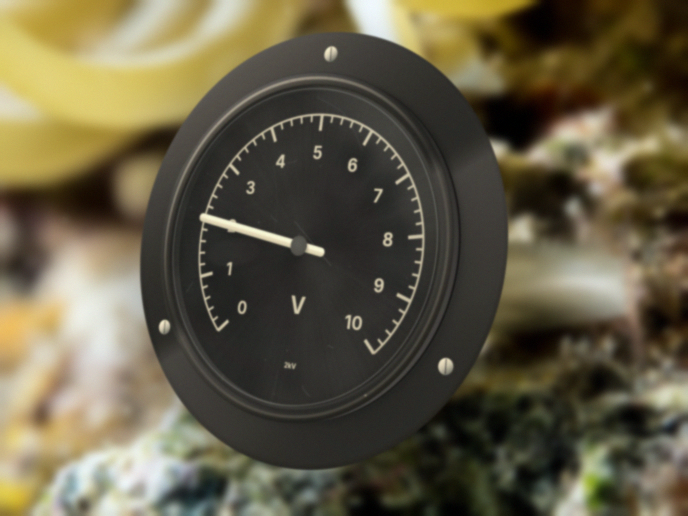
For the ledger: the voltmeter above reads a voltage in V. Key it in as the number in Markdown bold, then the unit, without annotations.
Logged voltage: **2** V
